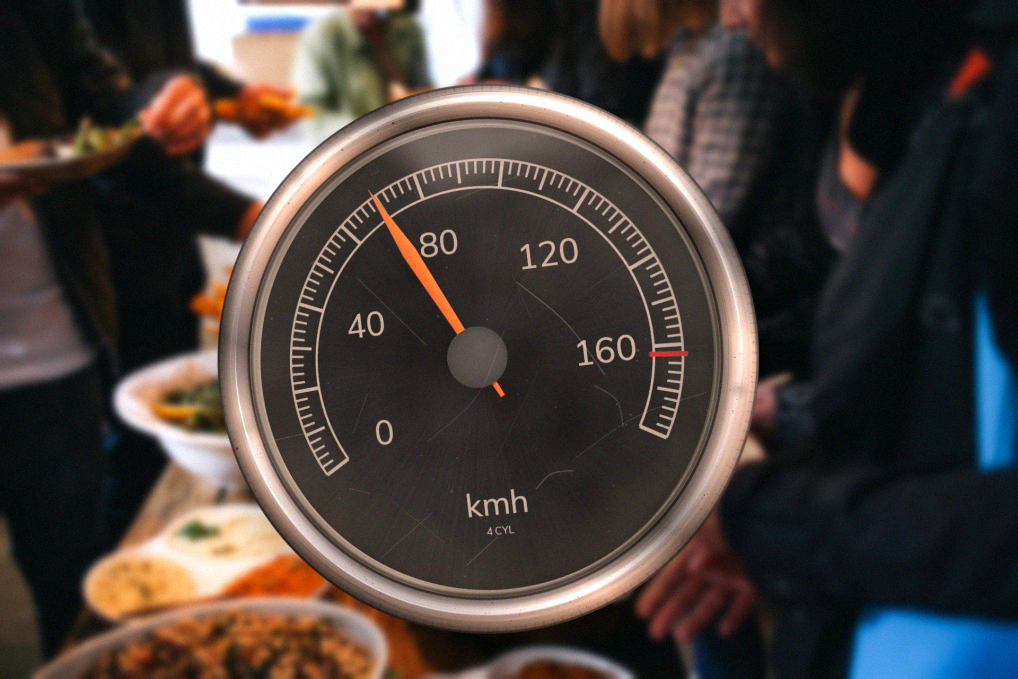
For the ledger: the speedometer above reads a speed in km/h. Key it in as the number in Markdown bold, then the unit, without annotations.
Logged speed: **70** km/h
